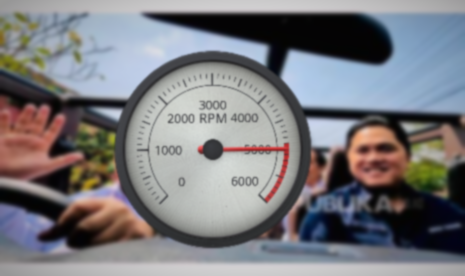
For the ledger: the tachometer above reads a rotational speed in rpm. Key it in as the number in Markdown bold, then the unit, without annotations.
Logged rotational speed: **5000** rpm
